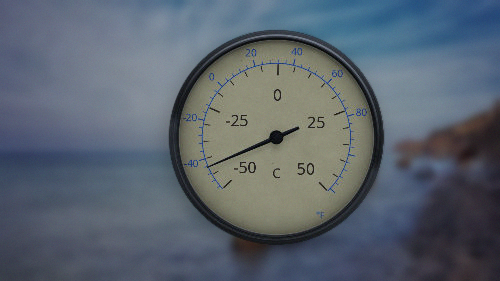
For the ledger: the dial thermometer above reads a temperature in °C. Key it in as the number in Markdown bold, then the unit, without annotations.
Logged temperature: **-42.5** °C
